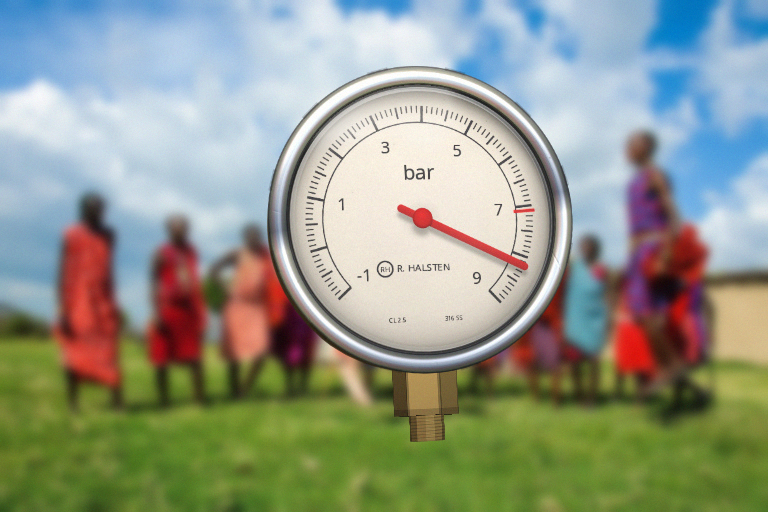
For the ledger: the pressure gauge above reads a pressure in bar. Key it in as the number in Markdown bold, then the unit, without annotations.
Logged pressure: **8.2** bar
